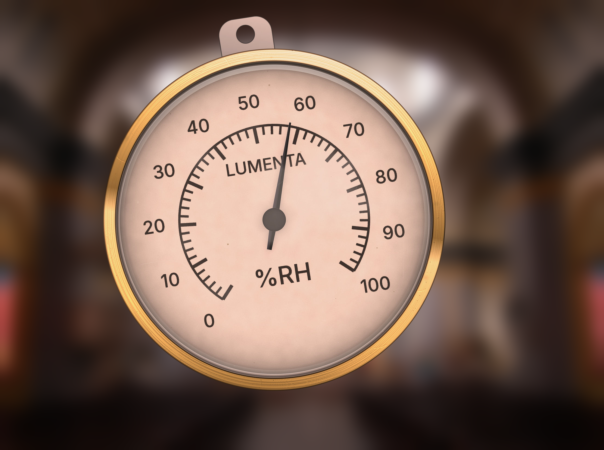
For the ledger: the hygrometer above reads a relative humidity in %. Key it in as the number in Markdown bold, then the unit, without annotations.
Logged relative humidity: **58** %
